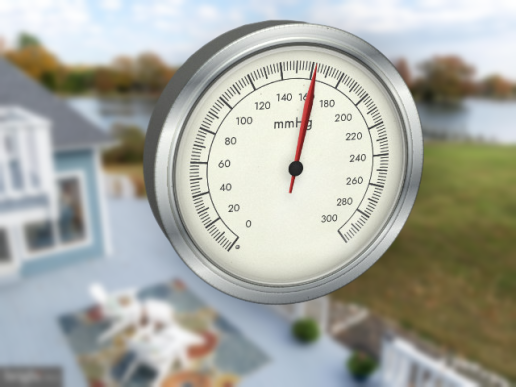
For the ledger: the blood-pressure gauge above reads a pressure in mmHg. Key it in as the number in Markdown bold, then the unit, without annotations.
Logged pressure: **160** mmHg
